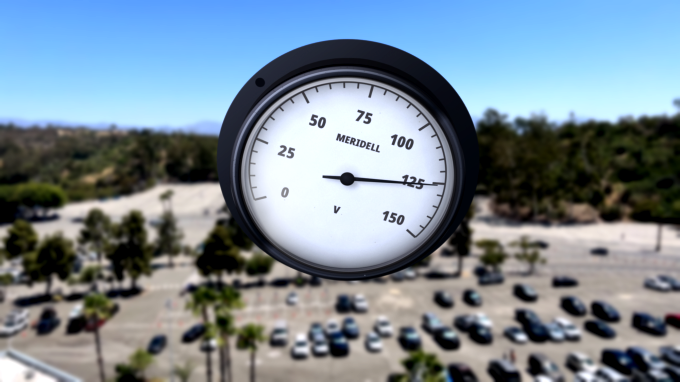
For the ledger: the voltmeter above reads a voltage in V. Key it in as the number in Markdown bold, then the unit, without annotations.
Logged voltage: **125** V
